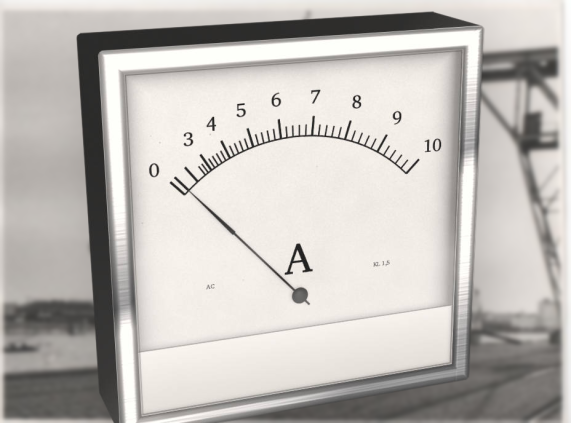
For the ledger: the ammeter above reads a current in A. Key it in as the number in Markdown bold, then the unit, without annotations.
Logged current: **1** A
